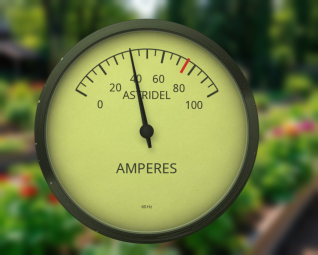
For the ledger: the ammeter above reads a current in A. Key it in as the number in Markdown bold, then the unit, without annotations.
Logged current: **40** A
